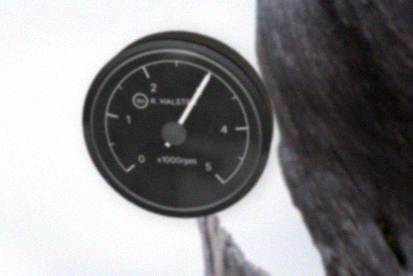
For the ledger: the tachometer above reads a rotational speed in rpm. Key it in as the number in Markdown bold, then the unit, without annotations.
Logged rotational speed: **3000** rpm
